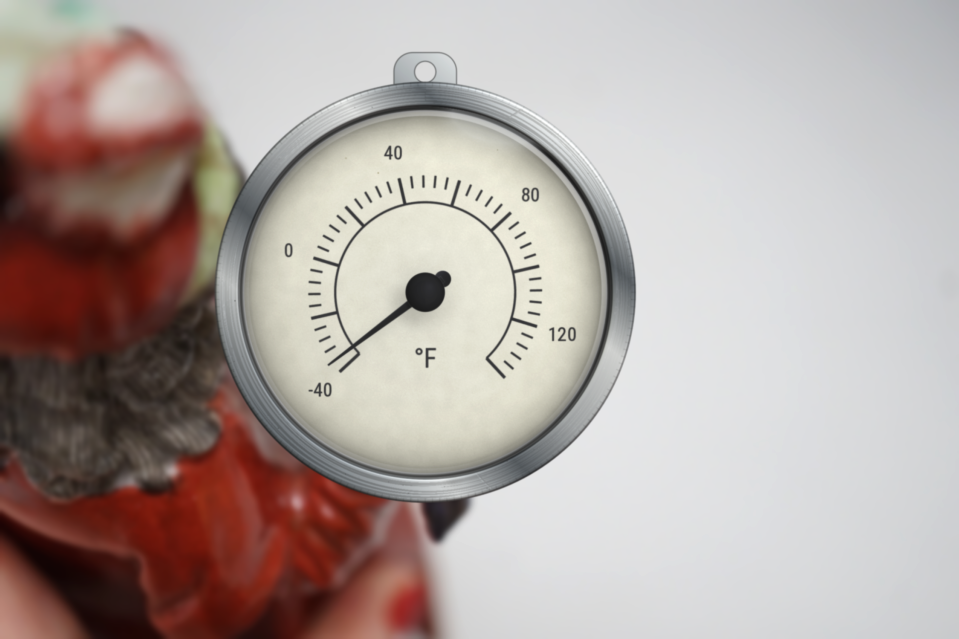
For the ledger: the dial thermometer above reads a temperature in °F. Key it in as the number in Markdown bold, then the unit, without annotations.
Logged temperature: **-36** °F
